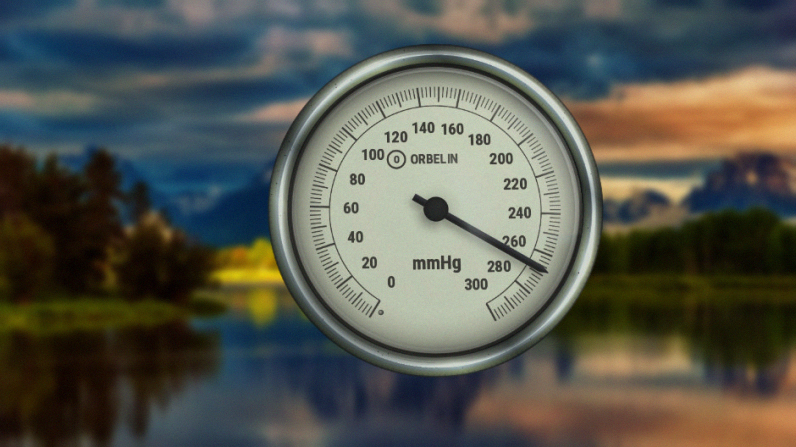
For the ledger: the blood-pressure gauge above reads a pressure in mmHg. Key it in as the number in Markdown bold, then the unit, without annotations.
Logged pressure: **268** mmHg
